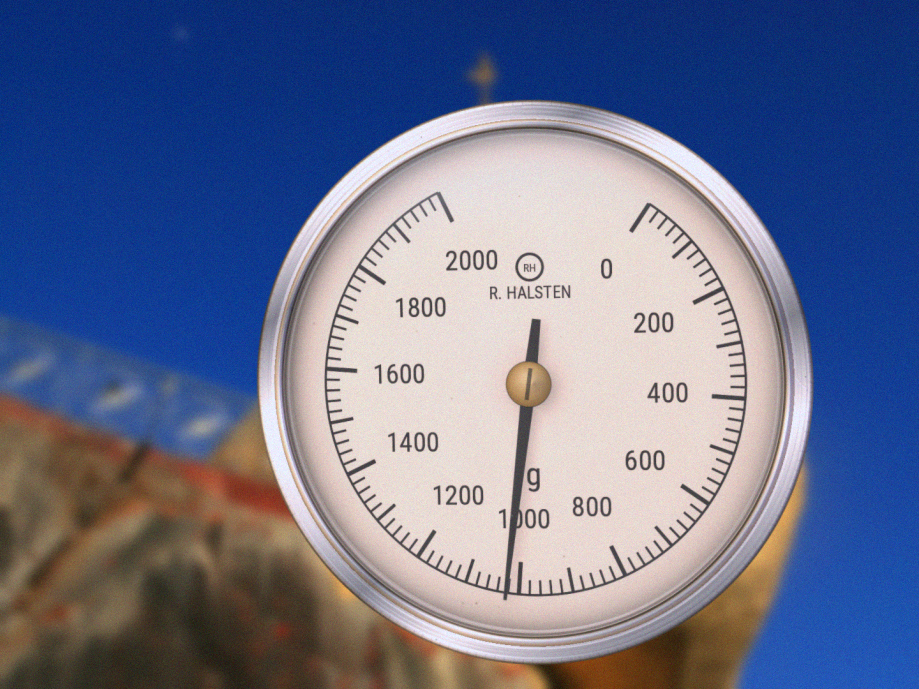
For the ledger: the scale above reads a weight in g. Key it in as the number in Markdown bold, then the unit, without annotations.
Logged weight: **1020** g
